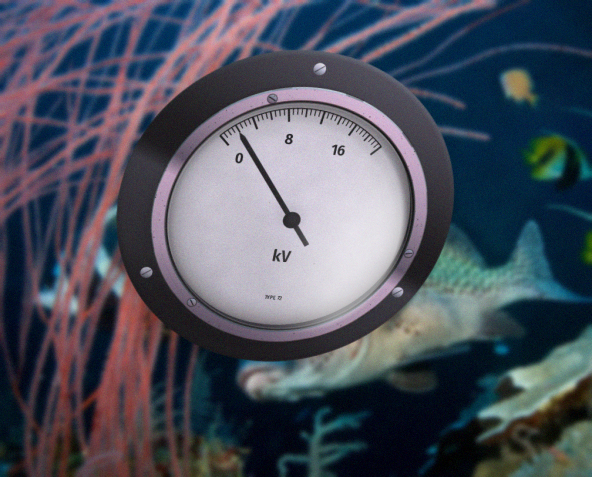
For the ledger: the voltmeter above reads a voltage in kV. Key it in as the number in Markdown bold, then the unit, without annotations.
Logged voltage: **2** kV
